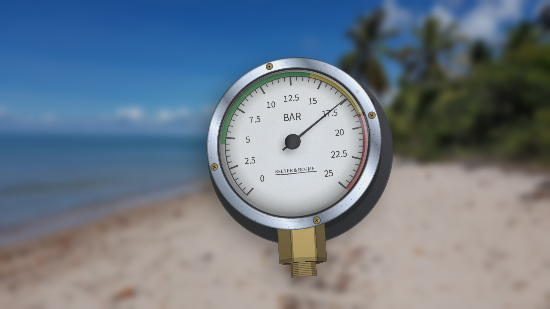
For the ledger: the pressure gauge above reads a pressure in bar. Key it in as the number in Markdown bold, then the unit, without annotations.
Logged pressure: **17.5** bar
